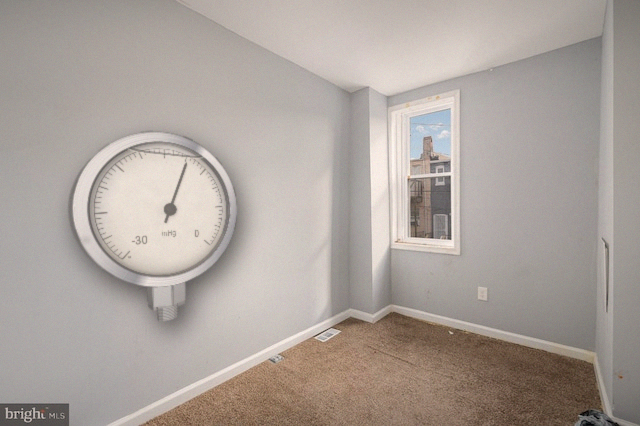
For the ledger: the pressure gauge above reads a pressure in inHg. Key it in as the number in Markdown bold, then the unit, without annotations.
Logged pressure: **-12.5** inHg
